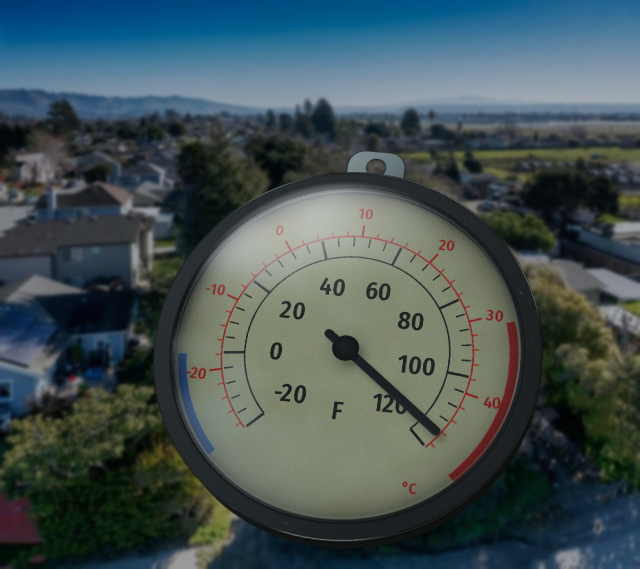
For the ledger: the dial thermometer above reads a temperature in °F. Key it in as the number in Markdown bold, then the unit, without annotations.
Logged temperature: **116** °F
